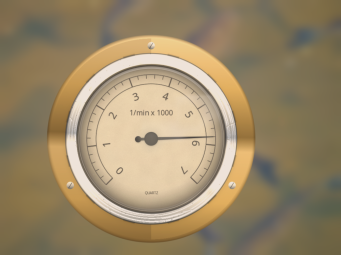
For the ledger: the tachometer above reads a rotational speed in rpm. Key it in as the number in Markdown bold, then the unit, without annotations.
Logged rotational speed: **5800** rpm
